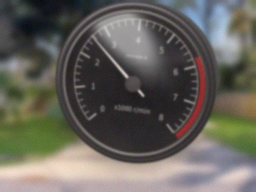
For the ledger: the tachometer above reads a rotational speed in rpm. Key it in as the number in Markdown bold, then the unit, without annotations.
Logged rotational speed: **2600** rpm
